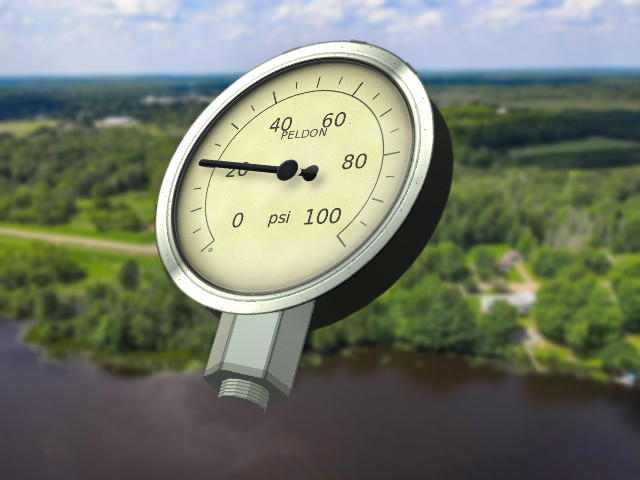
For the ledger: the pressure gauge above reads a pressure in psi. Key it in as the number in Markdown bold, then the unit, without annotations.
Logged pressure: **20** psi
